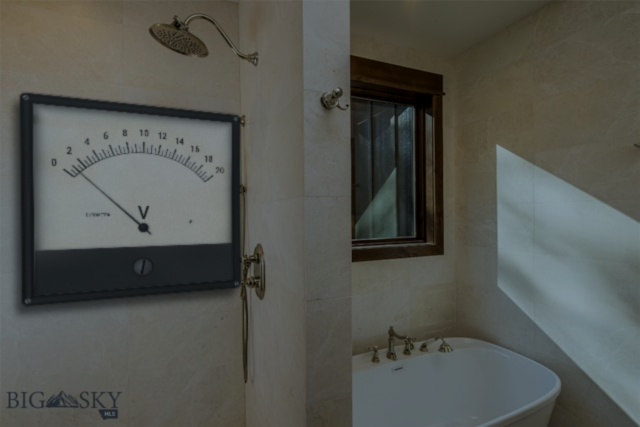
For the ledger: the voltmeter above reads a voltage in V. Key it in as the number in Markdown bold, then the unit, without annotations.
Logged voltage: **1** V
